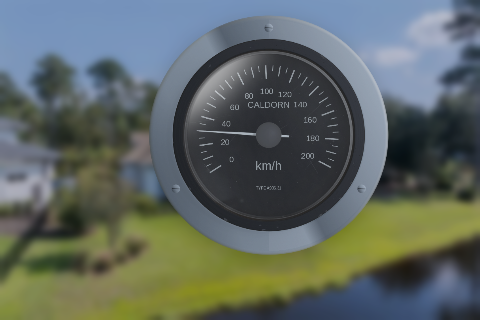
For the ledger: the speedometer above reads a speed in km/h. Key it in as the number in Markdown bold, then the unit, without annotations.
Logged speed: **30** km/h
